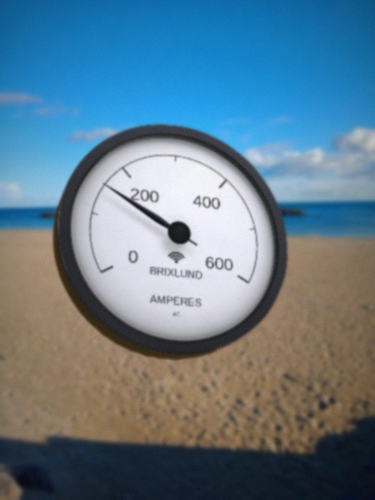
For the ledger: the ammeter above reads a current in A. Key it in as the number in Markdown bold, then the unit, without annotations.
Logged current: **150** A
